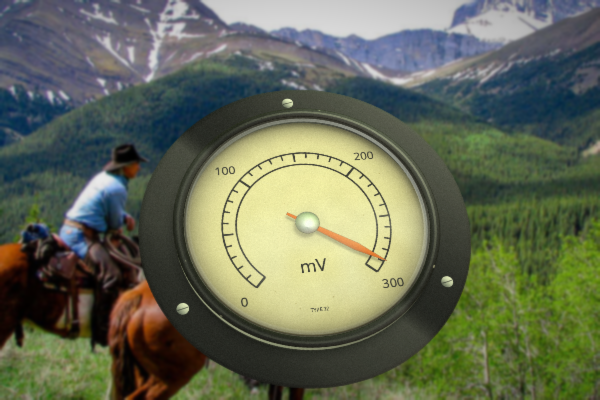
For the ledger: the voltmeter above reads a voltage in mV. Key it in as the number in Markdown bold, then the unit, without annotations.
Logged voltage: **290** mV
